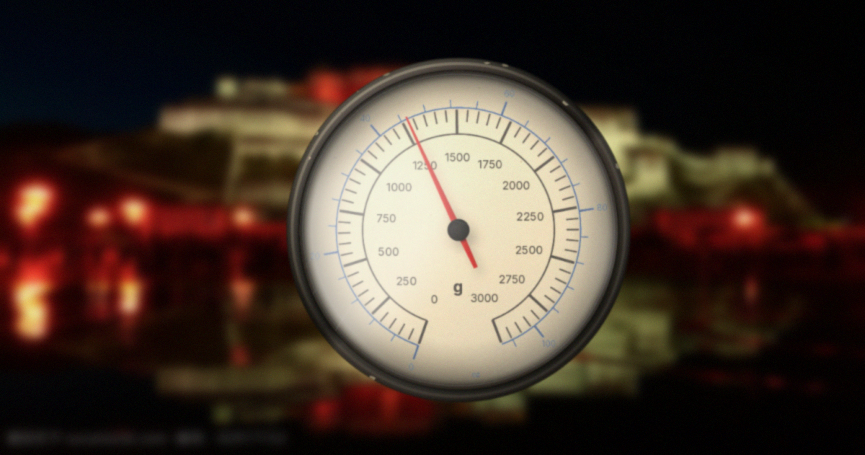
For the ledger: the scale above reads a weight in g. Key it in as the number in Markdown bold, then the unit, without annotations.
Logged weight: **1275** g
